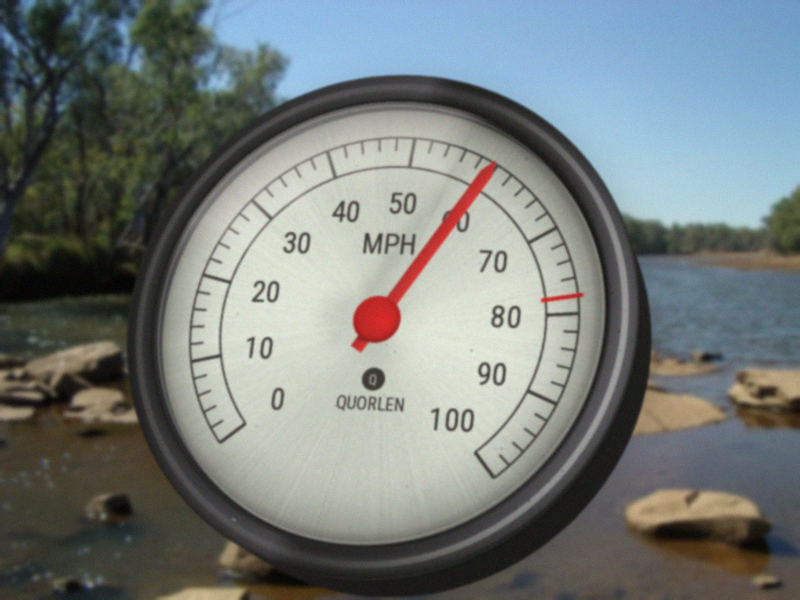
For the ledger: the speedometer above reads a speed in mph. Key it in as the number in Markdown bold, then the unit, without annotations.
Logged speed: **60** mph
